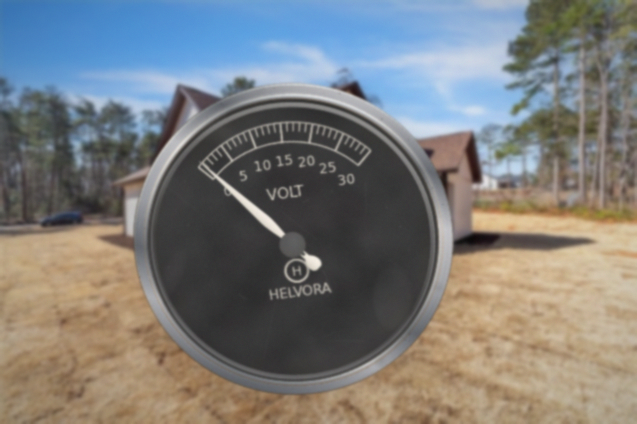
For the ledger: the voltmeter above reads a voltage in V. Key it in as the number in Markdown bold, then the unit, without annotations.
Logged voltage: **1** V
